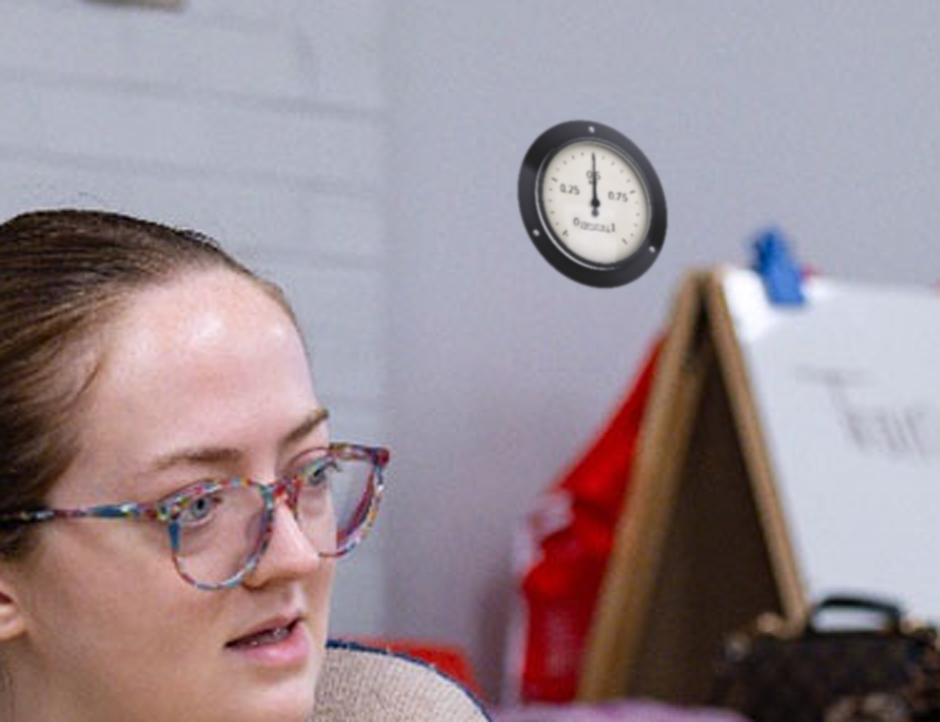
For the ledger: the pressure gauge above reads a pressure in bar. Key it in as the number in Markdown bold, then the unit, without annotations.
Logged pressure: **0.5** bar
